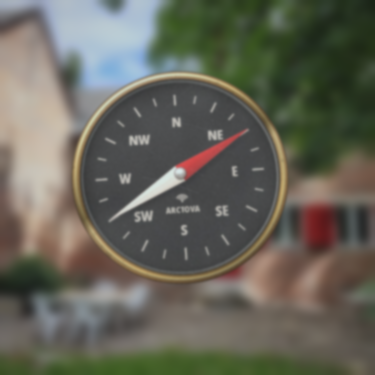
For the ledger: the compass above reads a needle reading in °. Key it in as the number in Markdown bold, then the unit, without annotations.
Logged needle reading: **60** °
